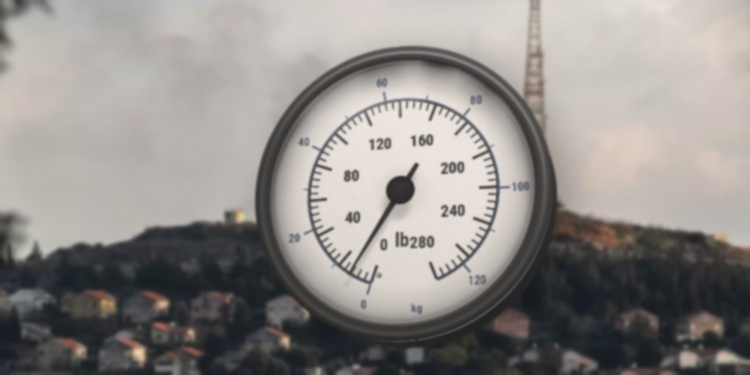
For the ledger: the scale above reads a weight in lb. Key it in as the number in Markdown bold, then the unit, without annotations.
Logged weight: **12** lb
